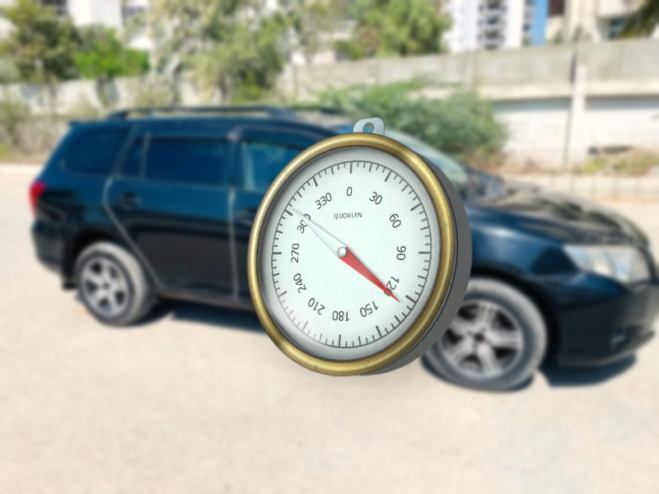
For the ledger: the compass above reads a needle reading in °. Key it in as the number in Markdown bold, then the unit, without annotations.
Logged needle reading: **125** °
